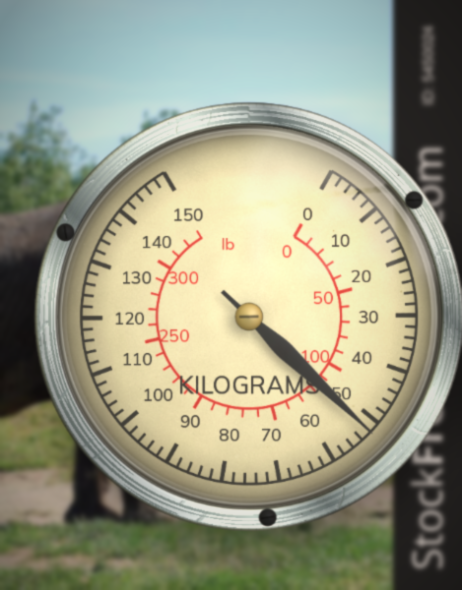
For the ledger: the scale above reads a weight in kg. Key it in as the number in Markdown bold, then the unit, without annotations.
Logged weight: **52** kg
